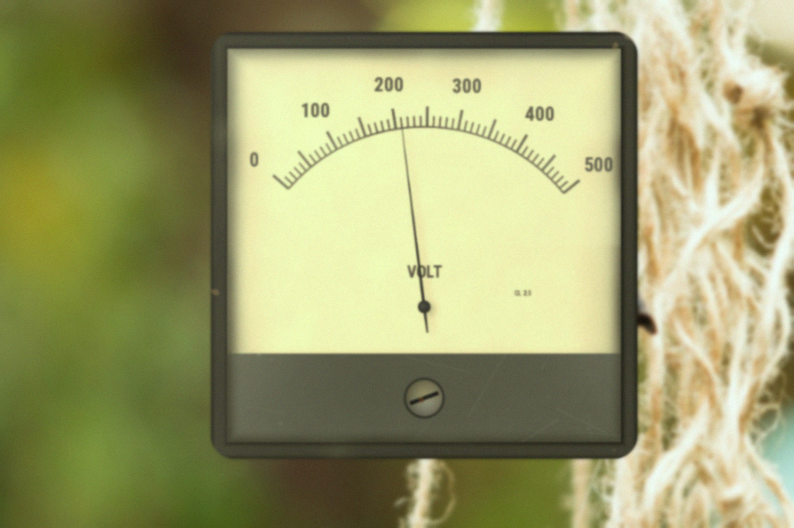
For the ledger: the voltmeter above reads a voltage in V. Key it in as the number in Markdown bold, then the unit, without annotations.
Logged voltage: **210** V
